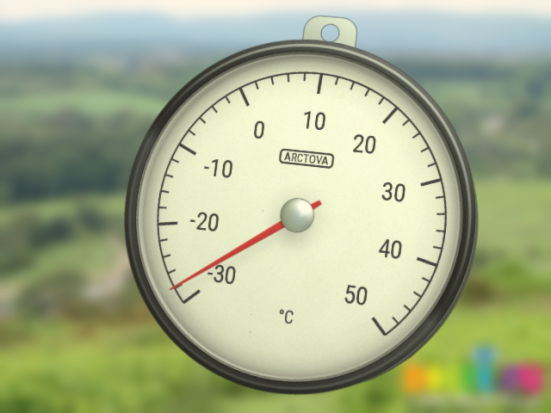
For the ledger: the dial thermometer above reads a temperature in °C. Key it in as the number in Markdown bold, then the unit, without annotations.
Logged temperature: **-28** °C
